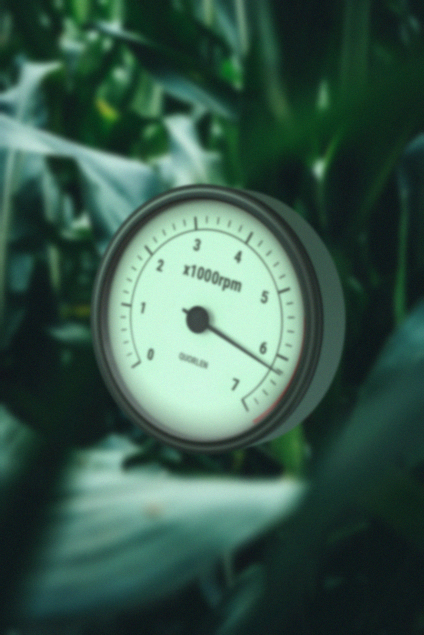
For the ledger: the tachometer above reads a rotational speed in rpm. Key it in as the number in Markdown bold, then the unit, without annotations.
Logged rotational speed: **6200** rpm
